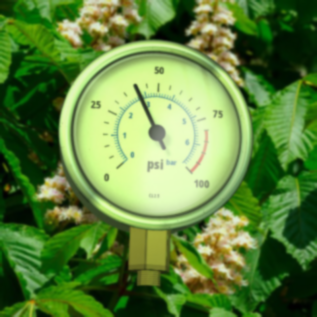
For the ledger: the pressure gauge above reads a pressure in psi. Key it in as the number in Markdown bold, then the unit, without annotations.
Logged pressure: **40** psi
